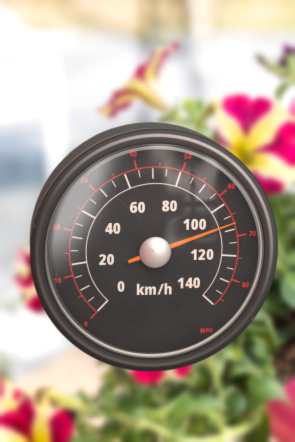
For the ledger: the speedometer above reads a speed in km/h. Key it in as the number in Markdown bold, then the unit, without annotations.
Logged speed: **107.5** km/h
